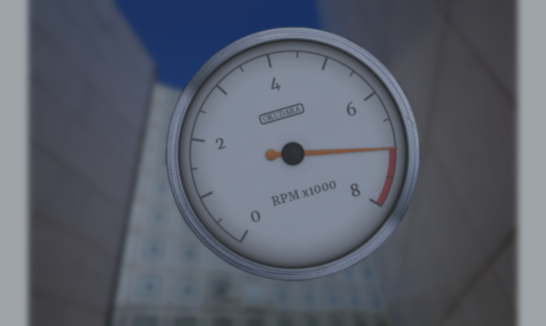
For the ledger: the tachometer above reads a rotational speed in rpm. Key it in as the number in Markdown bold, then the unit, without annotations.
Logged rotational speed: **7000** rpm
